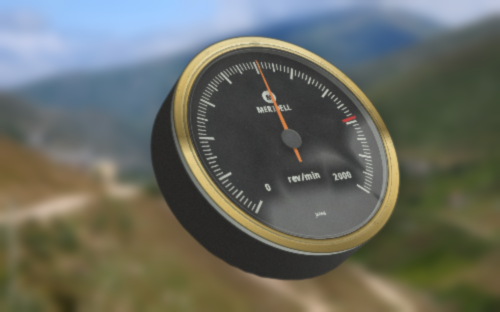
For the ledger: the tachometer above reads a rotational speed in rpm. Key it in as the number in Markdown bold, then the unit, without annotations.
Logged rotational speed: **1000** rpm
